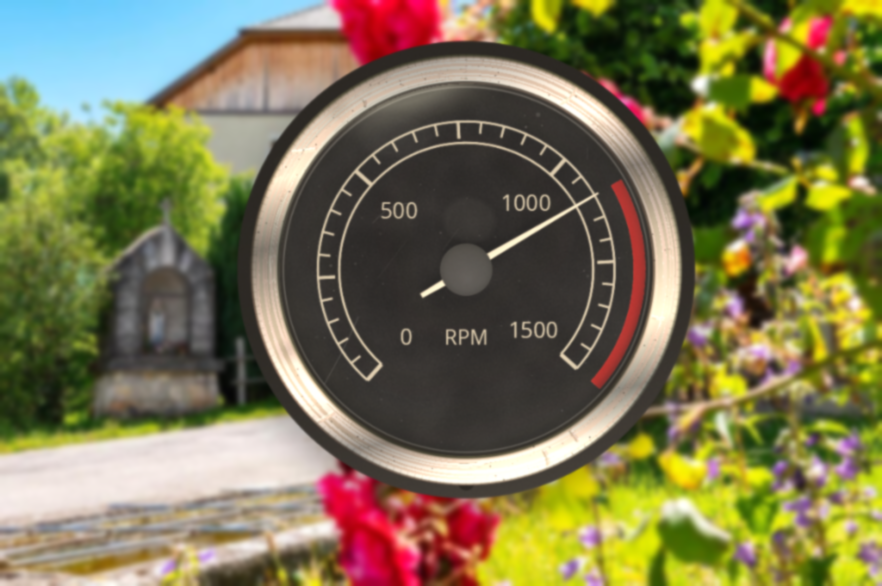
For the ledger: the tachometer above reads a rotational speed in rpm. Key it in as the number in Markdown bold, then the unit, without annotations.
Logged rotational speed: **1100** rpm
